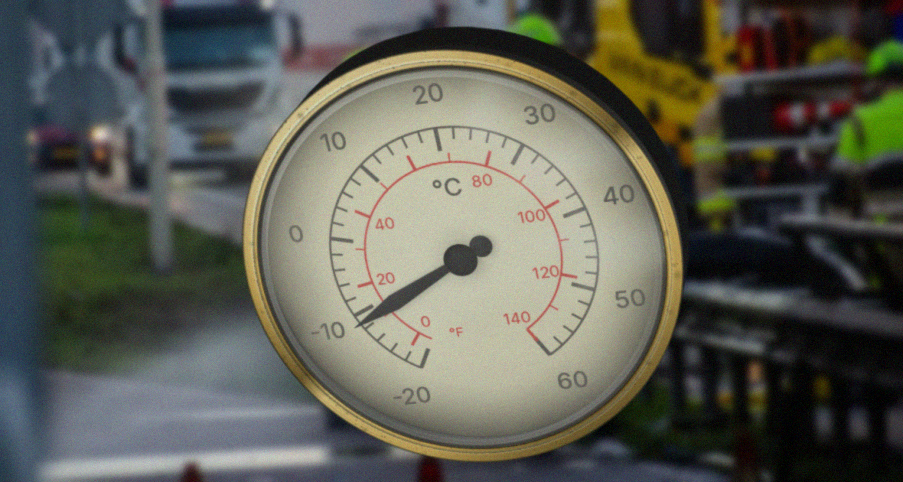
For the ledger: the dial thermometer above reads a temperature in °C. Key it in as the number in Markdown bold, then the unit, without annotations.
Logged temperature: **-11** °C
